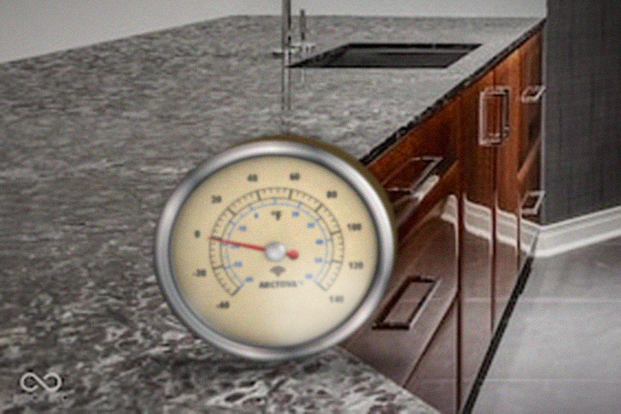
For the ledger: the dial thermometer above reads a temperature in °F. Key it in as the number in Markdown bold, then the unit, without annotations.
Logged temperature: **0** °F
